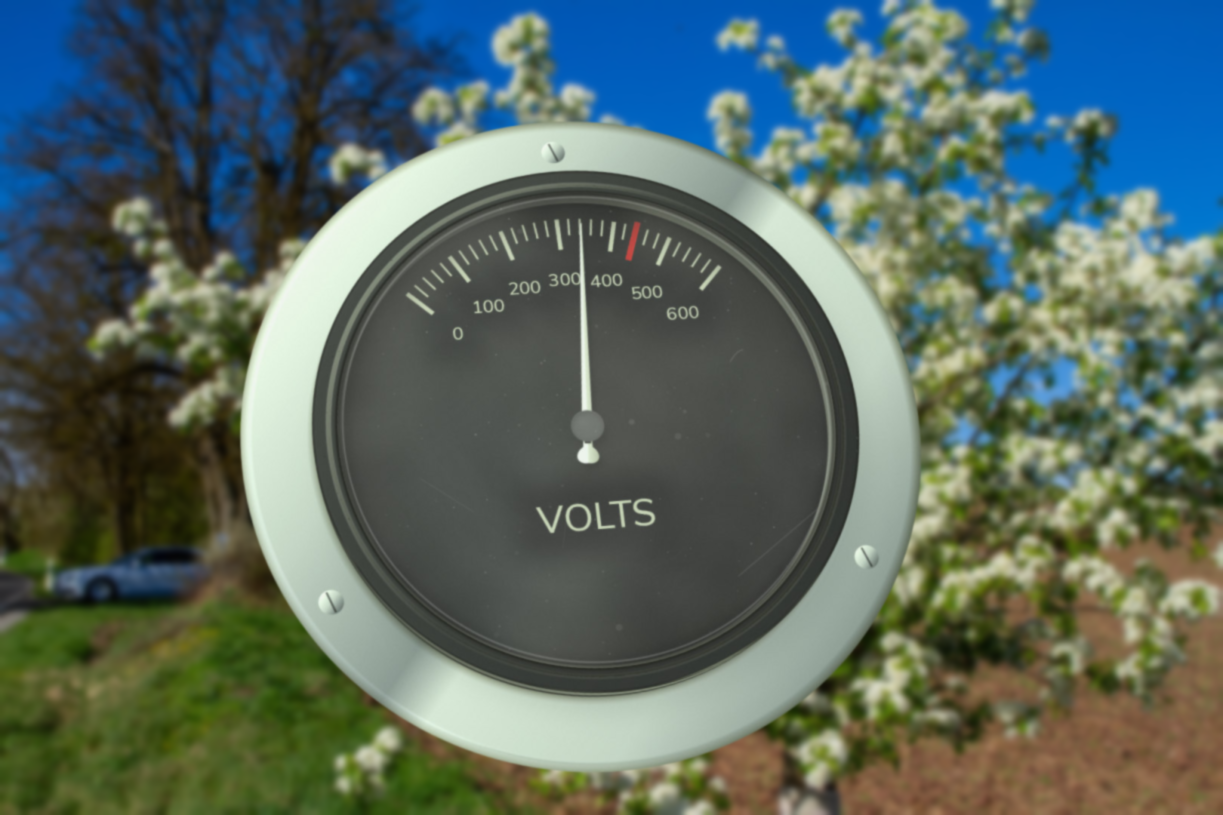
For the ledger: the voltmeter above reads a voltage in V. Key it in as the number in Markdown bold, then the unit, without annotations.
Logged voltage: **340** V
